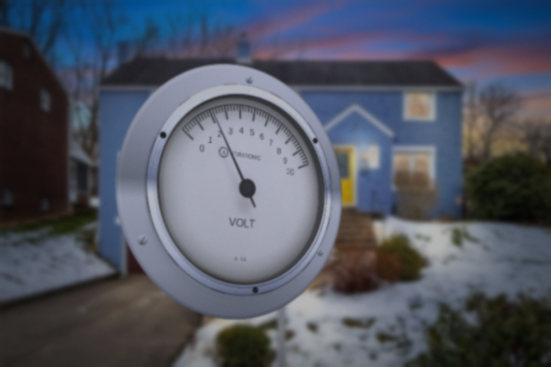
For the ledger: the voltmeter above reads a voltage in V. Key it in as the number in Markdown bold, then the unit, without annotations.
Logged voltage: **2** V
